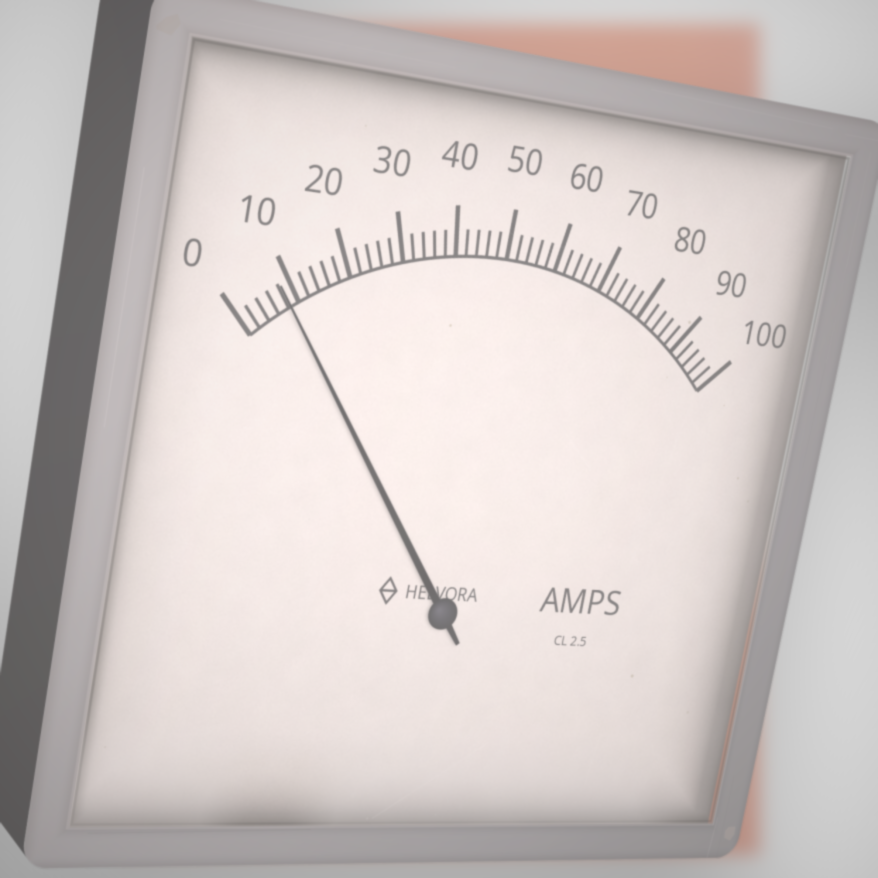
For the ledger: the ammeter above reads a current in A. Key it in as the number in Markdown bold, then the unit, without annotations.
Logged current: **8** A
